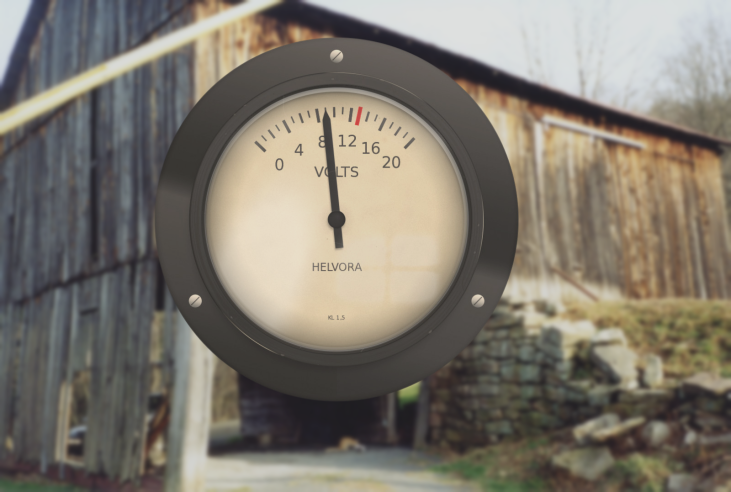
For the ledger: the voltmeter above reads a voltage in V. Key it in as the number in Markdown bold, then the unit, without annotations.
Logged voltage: **9** V
